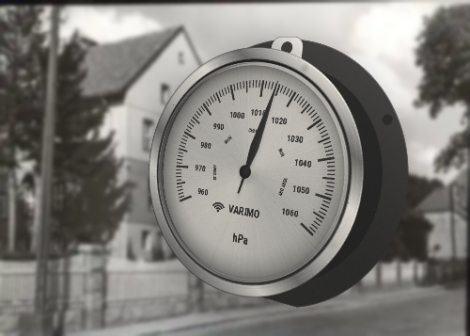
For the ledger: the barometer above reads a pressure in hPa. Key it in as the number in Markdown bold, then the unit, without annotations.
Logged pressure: **1015** hPa
